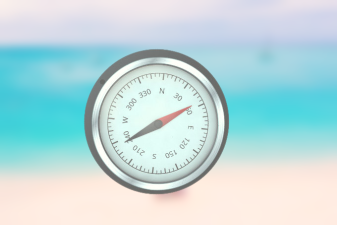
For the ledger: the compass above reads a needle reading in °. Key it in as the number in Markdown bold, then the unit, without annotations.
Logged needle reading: **55** °
